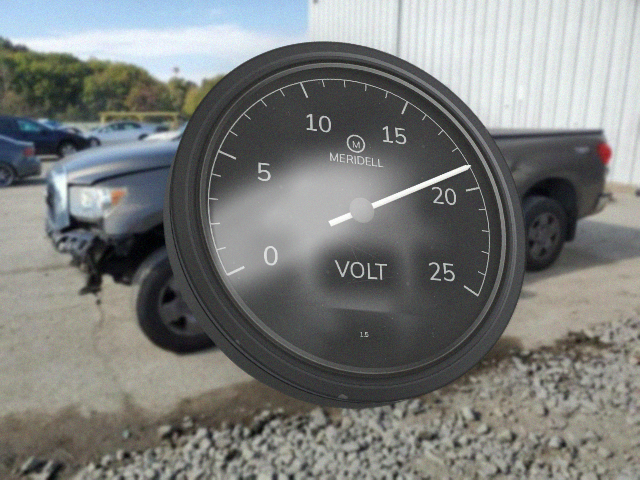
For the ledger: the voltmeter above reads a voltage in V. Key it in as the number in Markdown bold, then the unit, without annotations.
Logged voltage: **19** V
